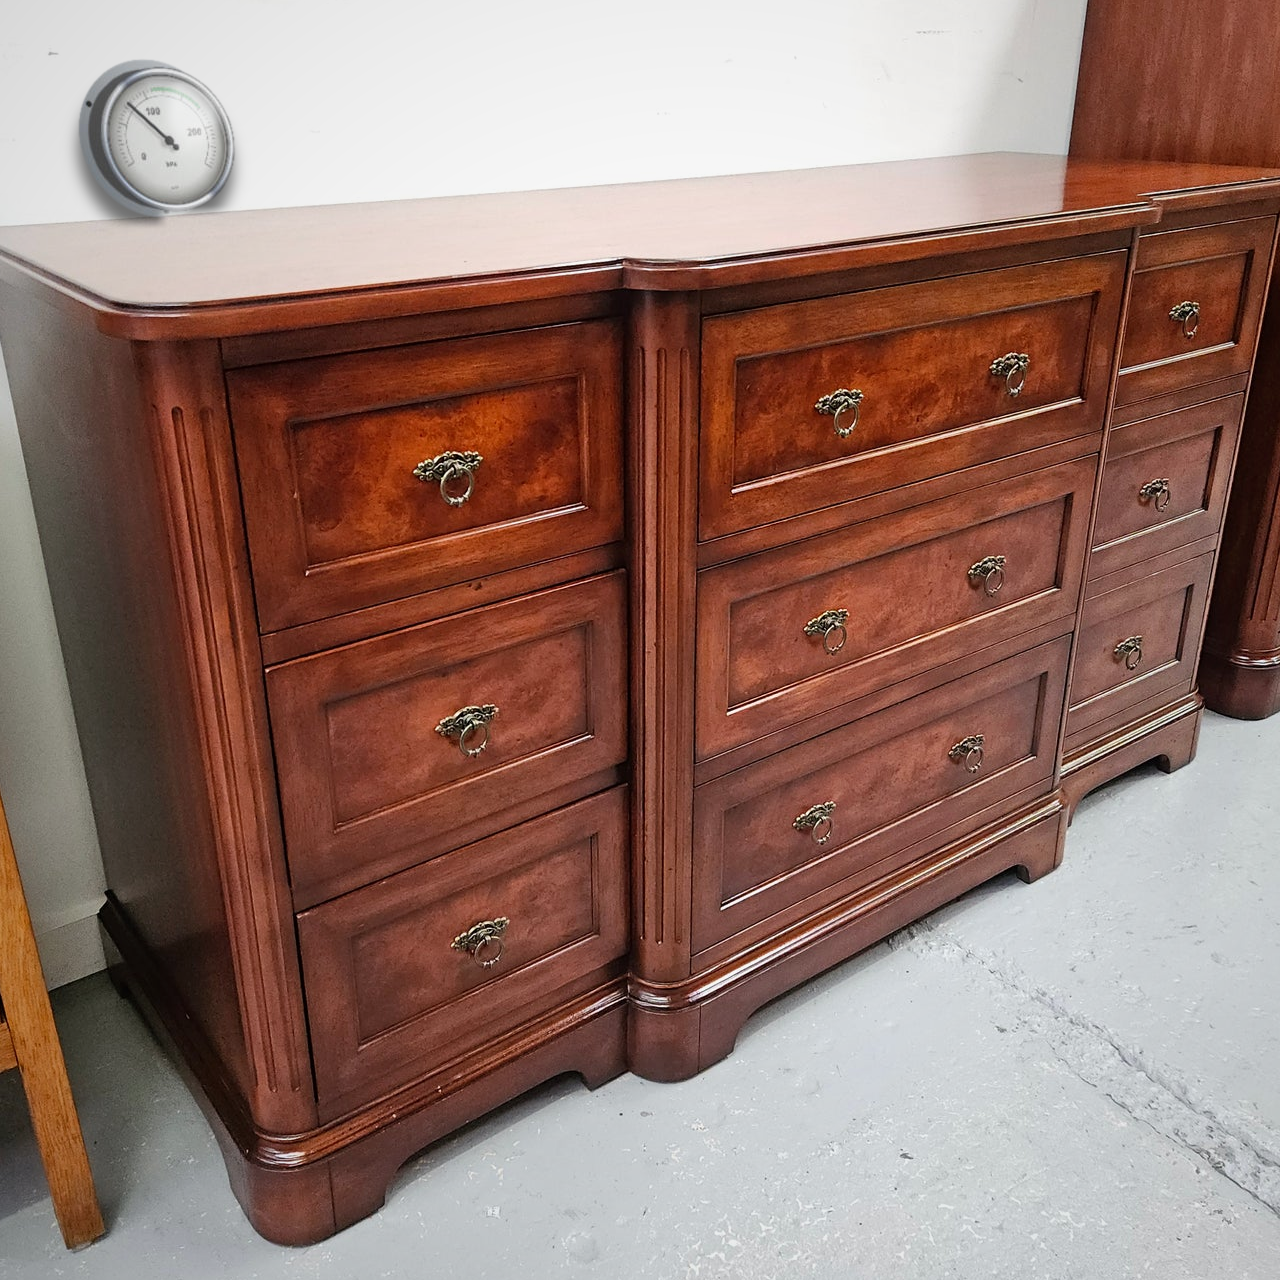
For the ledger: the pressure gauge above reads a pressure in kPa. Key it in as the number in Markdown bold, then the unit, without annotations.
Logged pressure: **75** kPa
